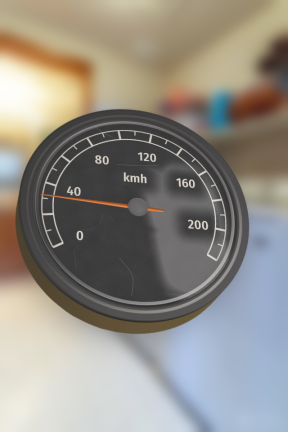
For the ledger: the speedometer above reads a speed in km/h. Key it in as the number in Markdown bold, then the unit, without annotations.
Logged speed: **30** km/h
